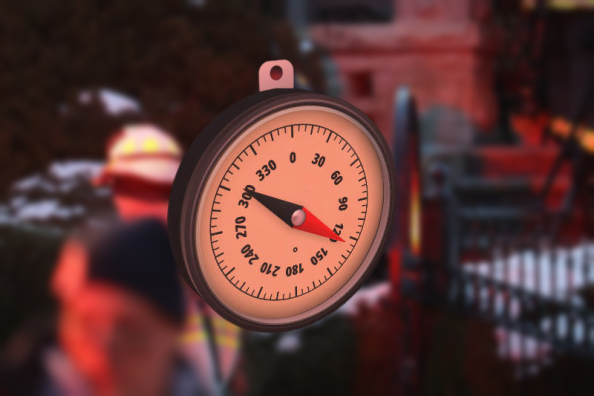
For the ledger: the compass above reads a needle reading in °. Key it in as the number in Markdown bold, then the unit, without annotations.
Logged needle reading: **125** °
